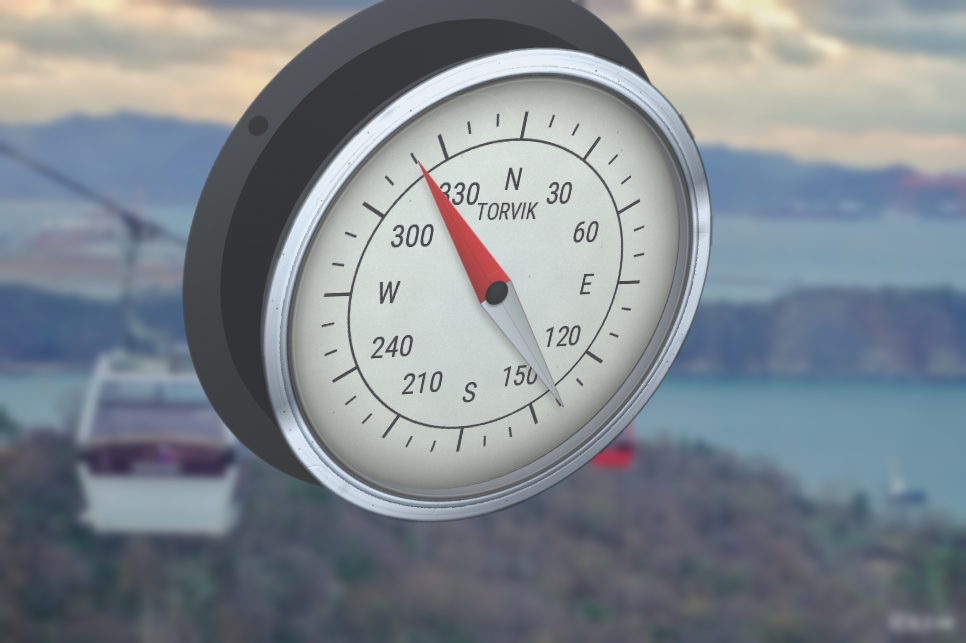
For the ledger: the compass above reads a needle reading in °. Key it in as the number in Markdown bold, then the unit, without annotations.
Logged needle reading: **320** °
